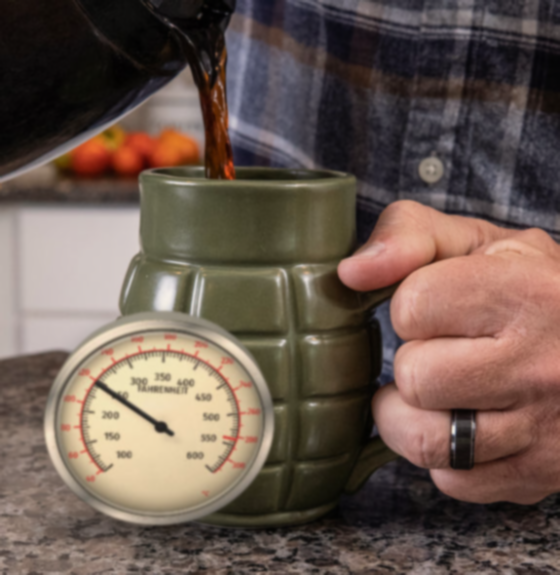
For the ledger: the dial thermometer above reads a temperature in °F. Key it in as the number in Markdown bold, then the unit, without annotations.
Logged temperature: **250** °F
